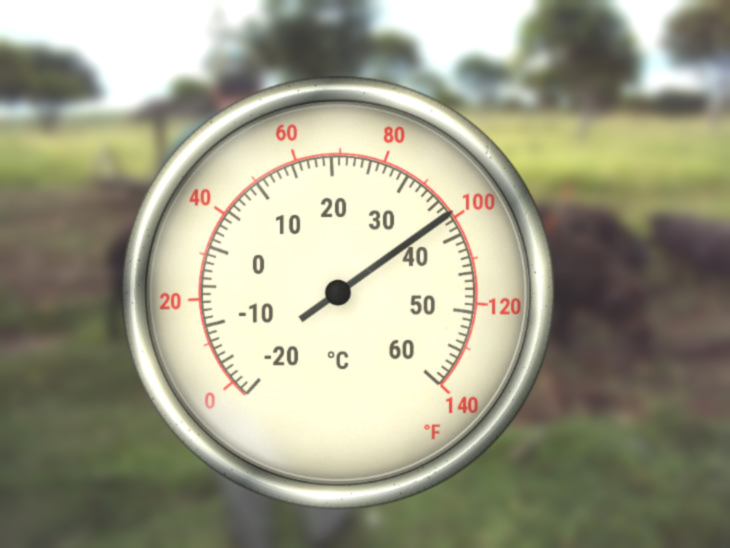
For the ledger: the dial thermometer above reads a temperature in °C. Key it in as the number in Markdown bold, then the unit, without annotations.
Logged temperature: **37** °C
